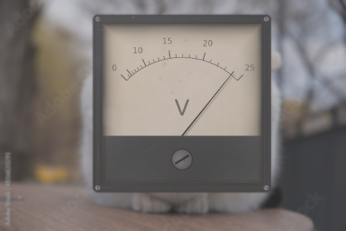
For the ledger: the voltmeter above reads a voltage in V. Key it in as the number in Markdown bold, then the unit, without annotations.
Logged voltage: **24** V
